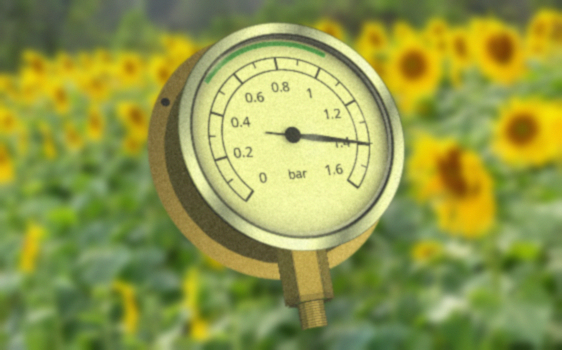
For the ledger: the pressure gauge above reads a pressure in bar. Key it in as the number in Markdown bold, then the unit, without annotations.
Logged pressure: **1.4** bar
